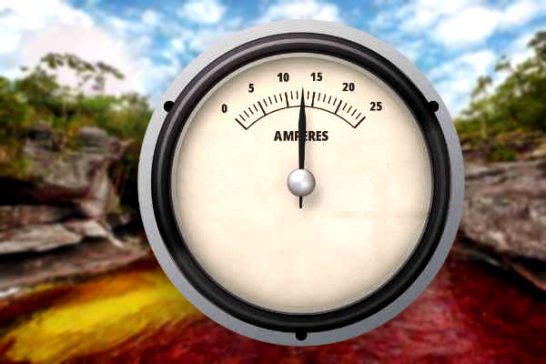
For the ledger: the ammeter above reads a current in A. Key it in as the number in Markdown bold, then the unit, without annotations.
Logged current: **13** A
